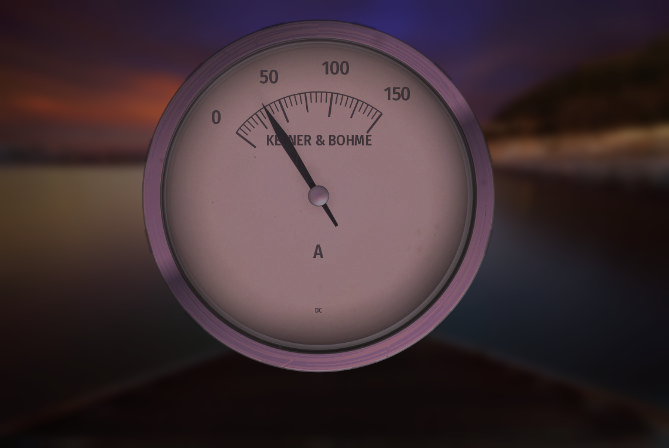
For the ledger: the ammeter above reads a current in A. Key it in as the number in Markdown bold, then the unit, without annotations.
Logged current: **35** A
